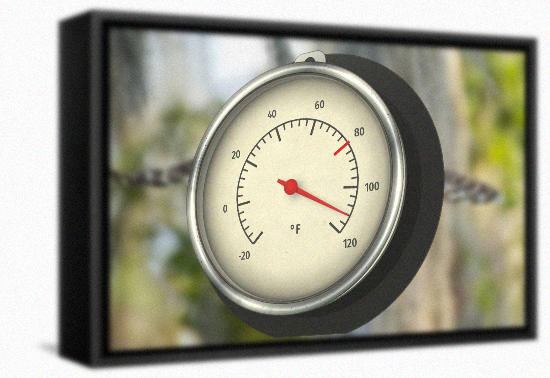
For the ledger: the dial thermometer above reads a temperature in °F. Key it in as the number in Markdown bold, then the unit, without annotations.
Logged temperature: **112** °F
